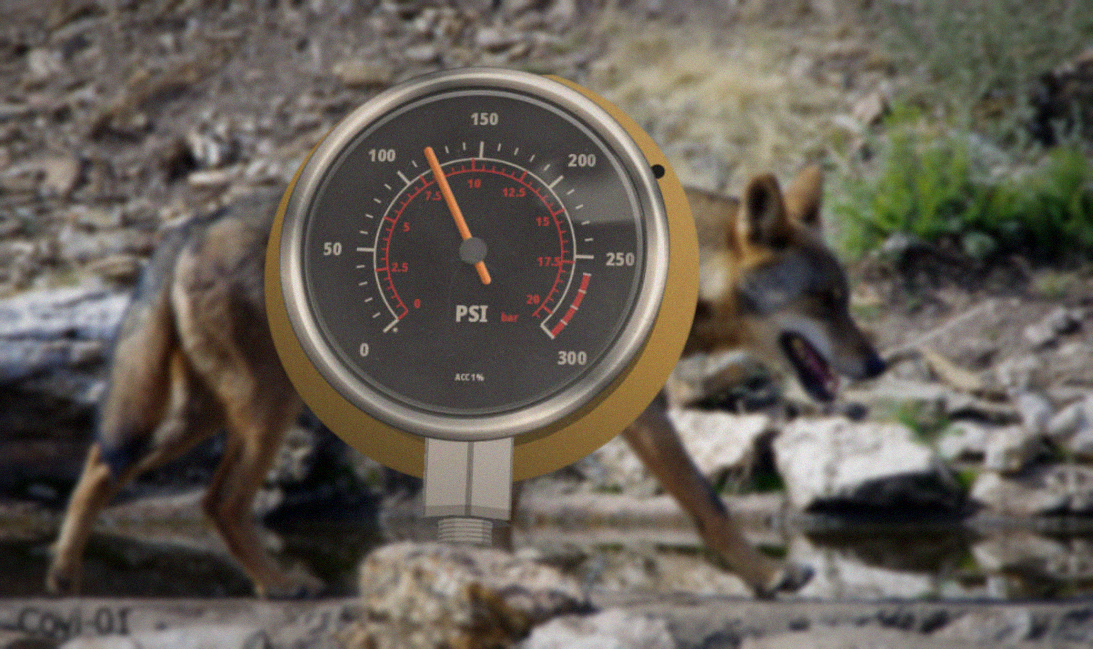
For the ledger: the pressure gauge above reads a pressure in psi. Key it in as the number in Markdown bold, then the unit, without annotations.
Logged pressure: **120** psi
